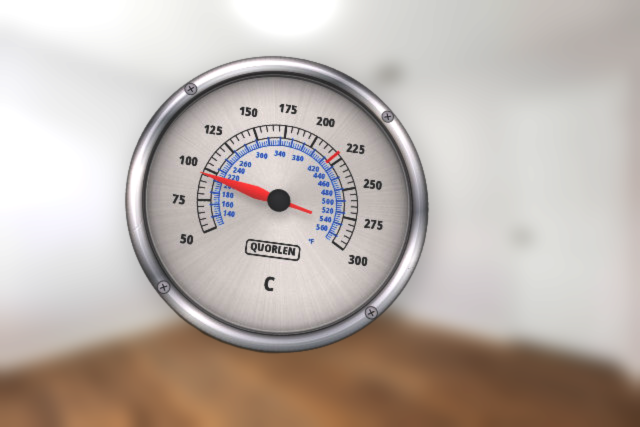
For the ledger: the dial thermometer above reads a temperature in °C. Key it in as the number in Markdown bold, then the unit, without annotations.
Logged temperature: **95** °C
